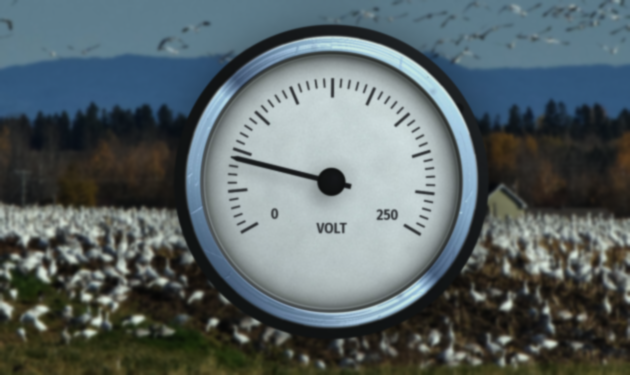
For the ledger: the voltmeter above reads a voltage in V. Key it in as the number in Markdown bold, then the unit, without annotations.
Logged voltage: **45** V
